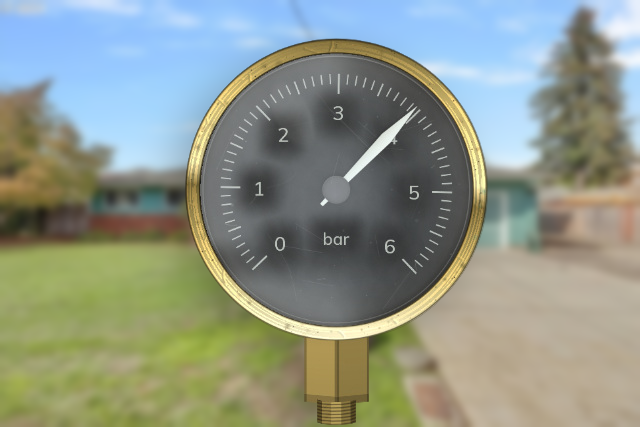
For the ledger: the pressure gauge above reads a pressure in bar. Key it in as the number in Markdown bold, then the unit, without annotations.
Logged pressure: **3.95** bar
